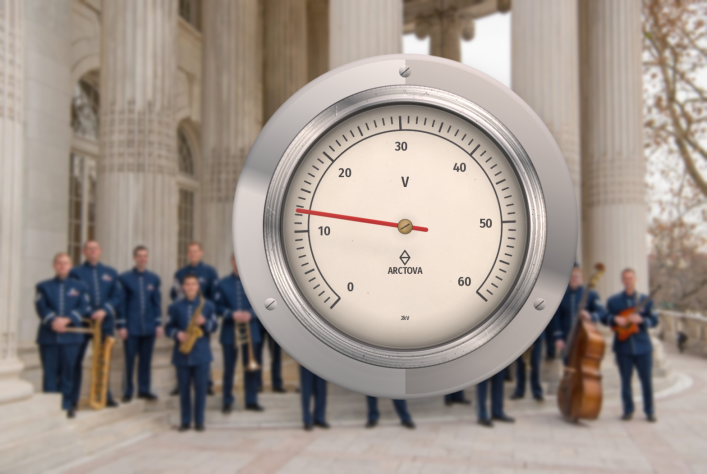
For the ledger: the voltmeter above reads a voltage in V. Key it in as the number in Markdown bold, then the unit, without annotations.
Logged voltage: **12.5** V
